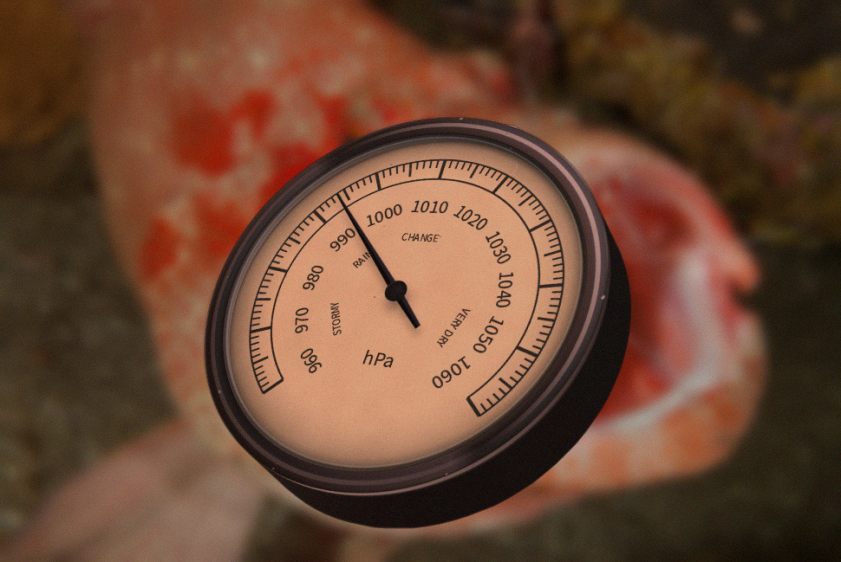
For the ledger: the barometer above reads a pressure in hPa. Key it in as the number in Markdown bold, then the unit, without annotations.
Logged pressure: **994** hPa
